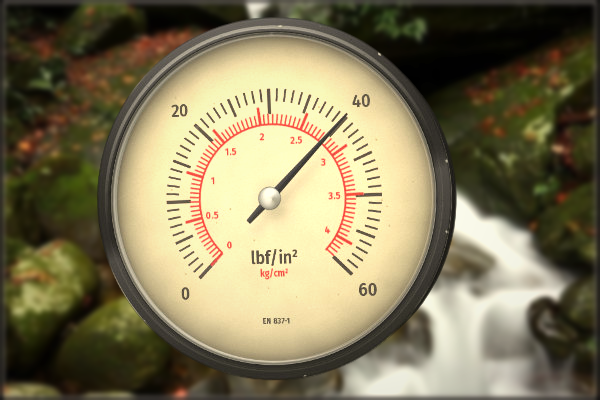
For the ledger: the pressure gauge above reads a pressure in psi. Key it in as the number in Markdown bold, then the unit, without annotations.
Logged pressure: **40** psi
